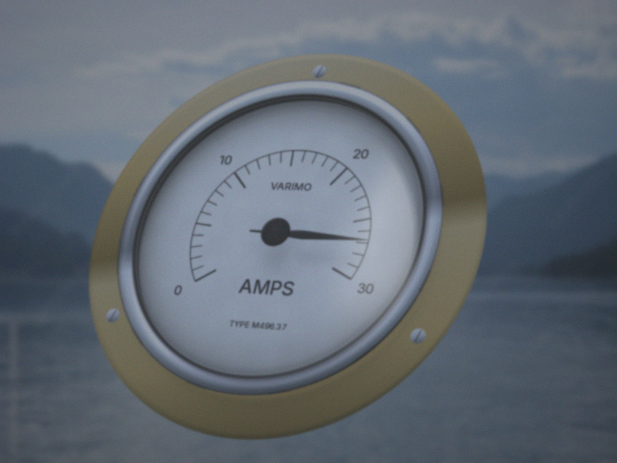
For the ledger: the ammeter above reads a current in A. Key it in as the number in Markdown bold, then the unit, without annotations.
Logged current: **27** A
